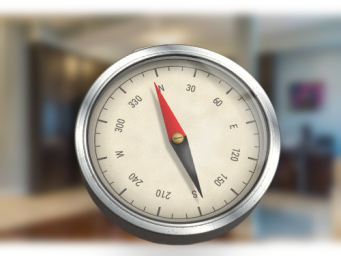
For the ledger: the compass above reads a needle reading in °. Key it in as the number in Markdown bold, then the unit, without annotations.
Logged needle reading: **355** °
